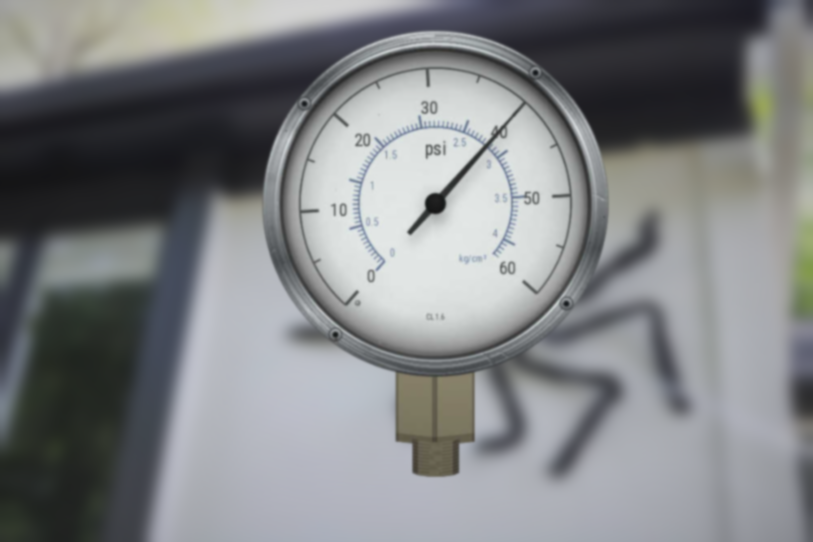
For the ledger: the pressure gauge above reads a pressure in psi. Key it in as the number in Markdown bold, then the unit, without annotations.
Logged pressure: **40** psi
